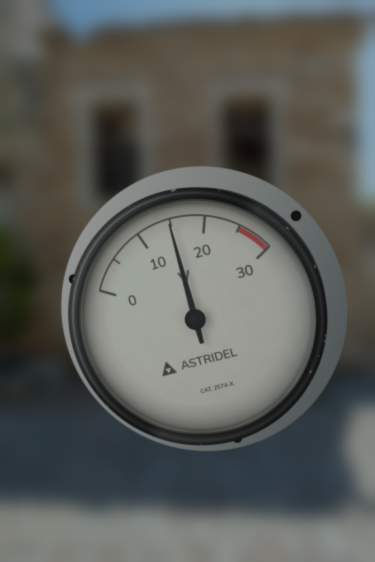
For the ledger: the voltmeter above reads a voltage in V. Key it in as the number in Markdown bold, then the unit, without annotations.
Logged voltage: **15** V
